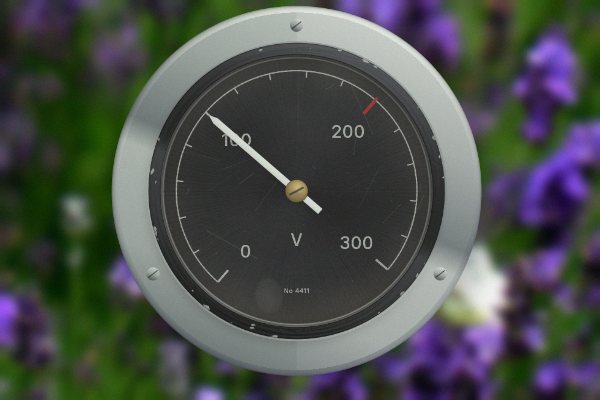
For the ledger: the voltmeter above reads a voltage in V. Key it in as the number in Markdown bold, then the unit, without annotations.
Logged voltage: **100** V
